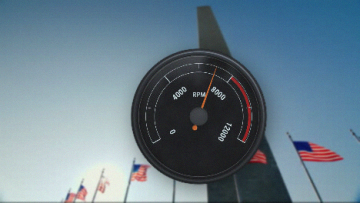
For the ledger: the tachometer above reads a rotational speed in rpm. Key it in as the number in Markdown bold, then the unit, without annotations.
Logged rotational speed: **7000** rpm
